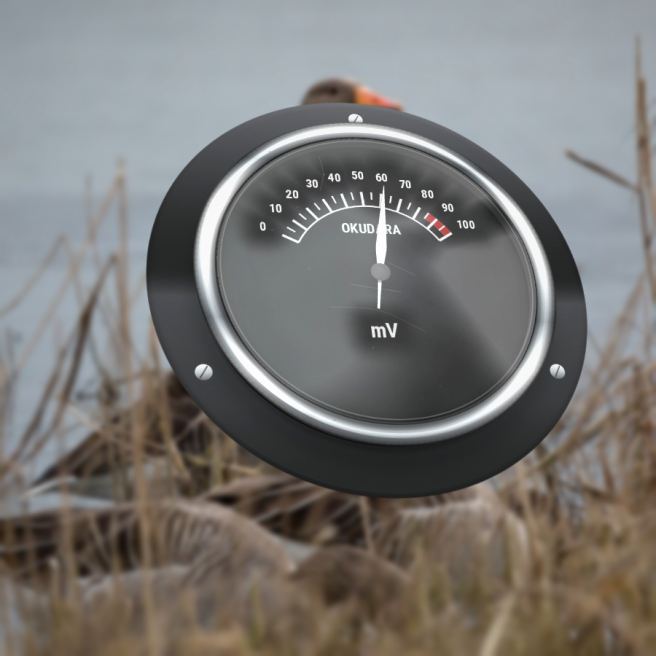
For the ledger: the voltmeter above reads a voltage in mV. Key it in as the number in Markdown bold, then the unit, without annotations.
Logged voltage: **60** mV
